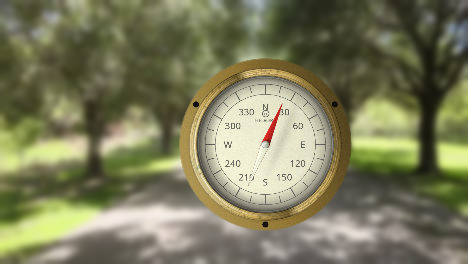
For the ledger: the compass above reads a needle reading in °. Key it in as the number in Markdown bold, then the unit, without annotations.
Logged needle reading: **22.5** °
